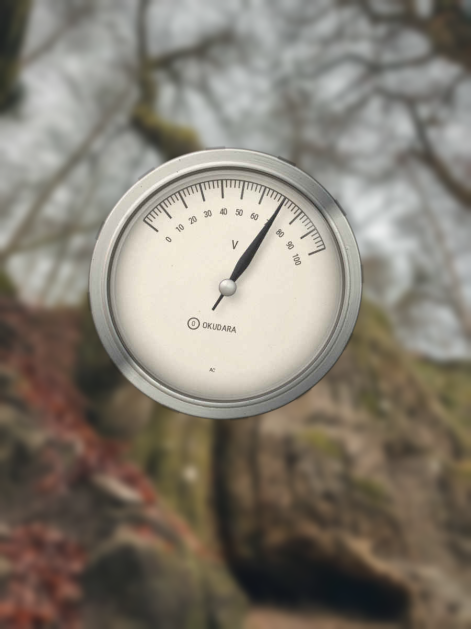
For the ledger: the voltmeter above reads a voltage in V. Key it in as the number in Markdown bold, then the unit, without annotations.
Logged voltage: **70** V
